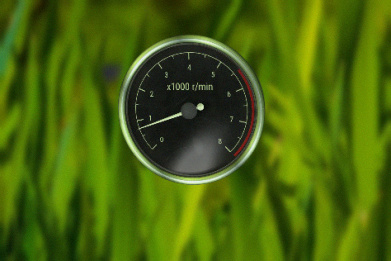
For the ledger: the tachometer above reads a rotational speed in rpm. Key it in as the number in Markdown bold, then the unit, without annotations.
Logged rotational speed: **750** rpm
